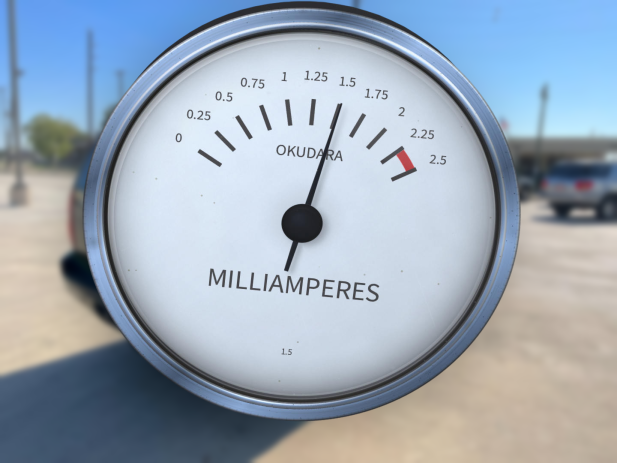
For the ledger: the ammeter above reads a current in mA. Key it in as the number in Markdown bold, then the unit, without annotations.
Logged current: **1.5** mA
